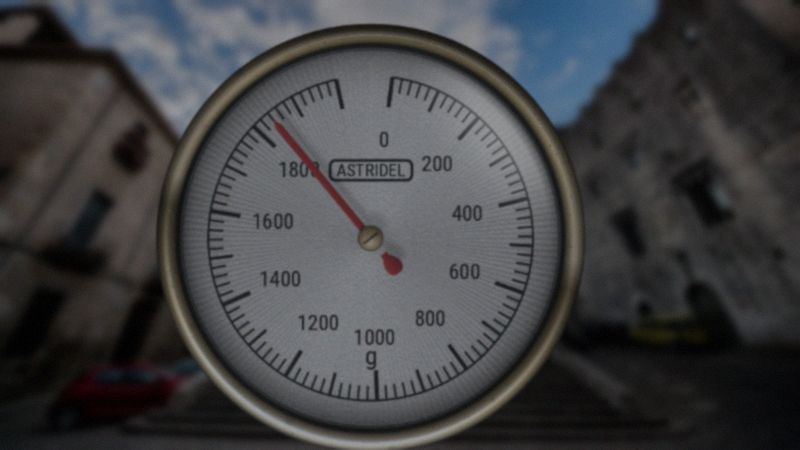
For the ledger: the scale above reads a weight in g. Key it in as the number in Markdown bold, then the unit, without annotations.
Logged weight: **1840** g
